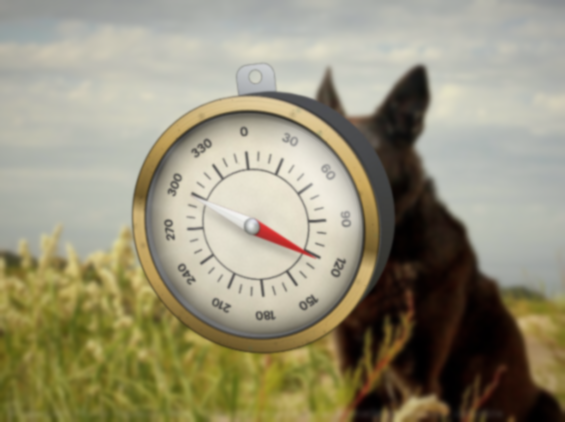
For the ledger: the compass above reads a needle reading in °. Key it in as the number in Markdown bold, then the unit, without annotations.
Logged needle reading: **120** °
